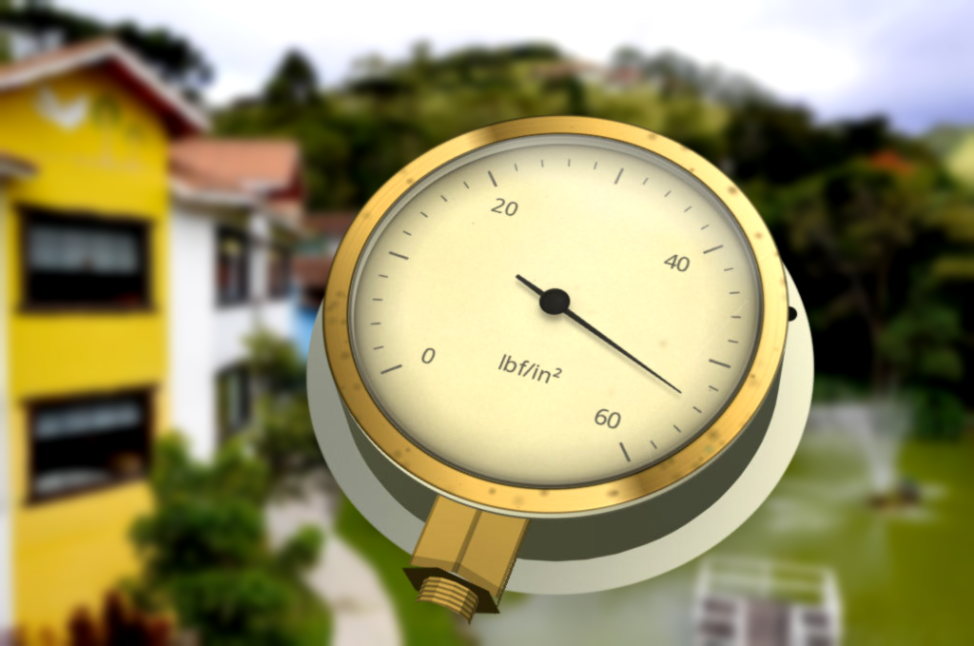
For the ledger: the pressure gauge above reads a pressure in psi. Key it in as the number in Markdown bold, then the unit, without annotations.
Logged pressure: **54** psi
